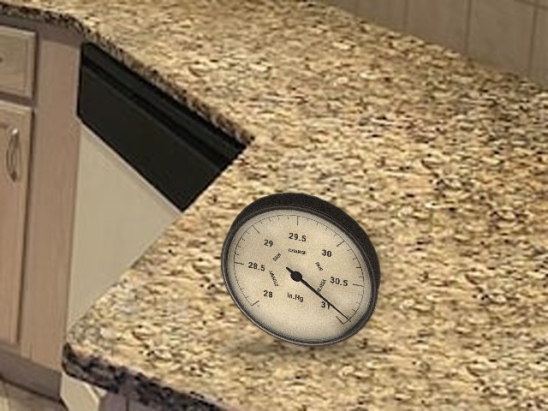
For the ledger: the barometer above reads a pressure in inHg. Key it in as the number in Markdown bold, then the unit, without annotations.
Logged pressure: **30.9** inHg
